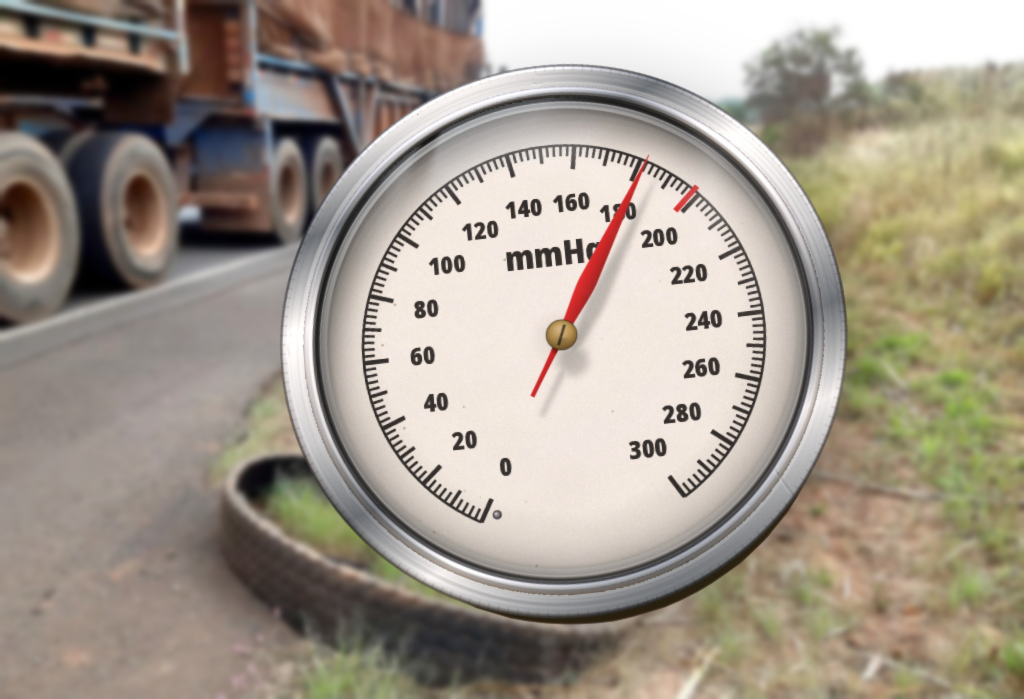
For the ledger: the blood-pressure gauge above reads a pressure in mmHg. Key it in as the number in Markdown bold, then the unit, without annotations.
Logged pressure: **182** mmHg
